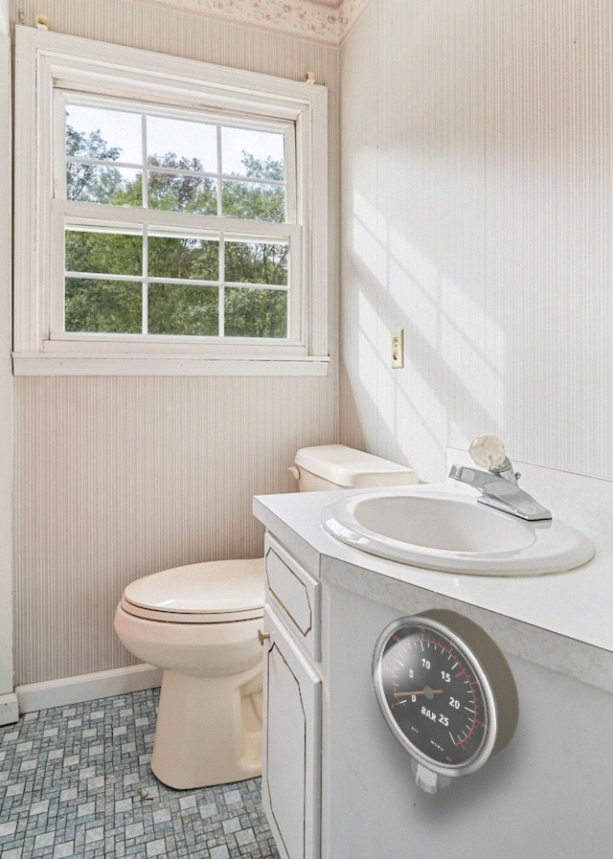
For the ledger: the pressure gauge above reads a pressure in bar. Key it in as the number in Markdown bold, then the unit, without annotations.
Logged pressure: **1** bar
